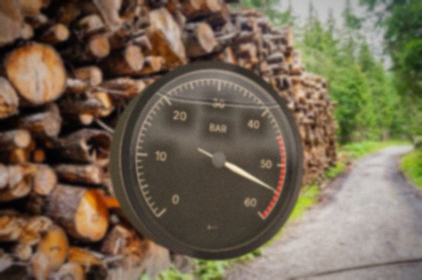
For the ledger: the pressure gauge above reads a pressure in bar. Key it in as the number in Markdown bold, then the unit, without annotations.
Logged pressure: **55** bar
